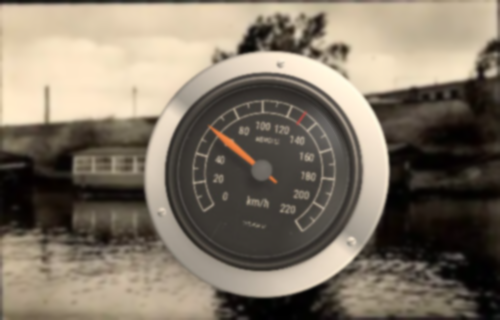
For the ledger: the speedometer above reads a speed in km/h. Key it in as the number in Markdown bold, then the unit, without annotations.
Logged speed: **60** km/h
